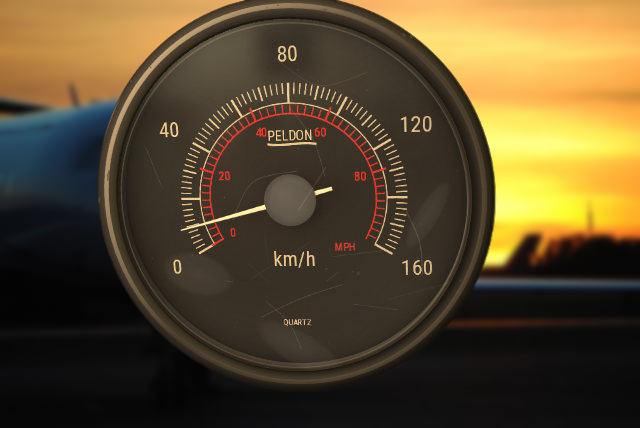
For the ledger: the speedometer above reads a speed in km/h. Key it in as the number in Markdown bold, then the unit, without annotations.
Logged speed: **10** km/h
